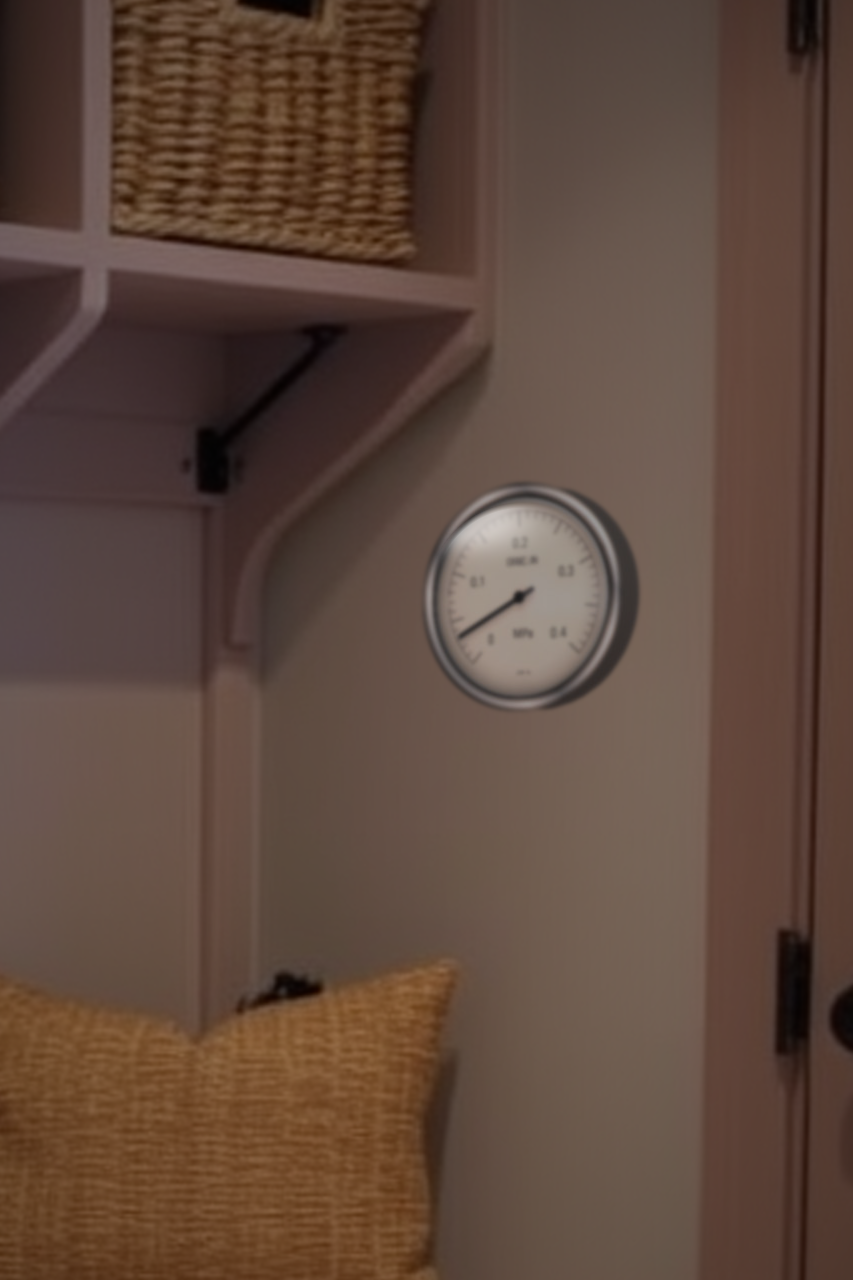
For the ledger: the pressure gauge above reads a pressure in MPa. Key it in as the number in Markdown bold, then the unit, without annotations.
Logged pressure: **0.03** MPa
